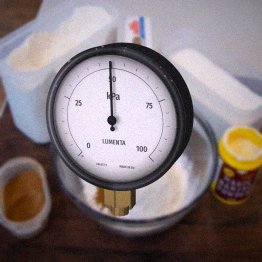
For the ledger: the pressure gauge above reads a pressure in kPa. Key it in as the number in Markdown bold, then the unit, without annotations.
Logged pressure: **50** kPa
